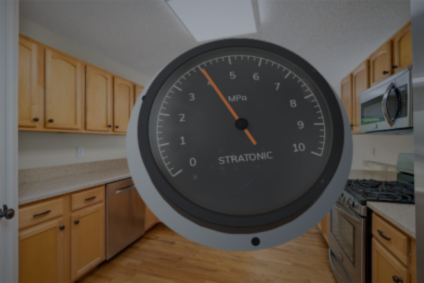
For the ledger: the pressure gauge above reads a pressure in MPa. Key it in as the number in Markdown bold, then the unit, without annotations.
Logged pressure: **4** MPa
